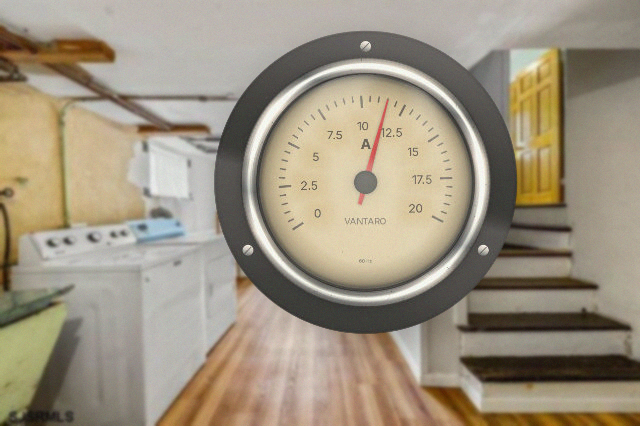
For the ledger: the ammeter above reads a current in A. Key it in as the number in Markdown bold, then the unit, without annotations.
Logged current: **11.5** A
